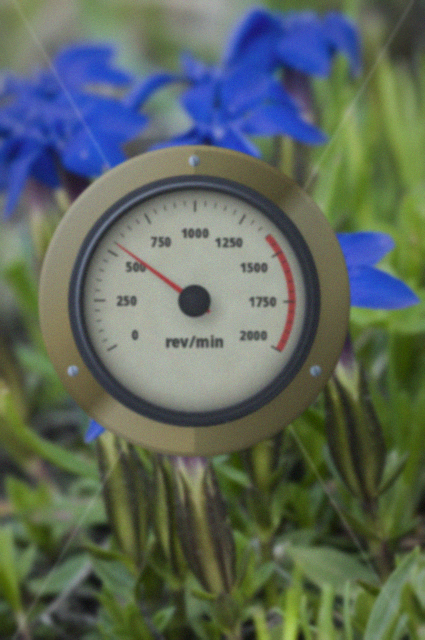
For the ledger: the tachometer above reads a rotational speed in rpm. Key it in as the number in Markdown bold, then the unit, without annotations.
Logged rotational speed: **550** rpm
